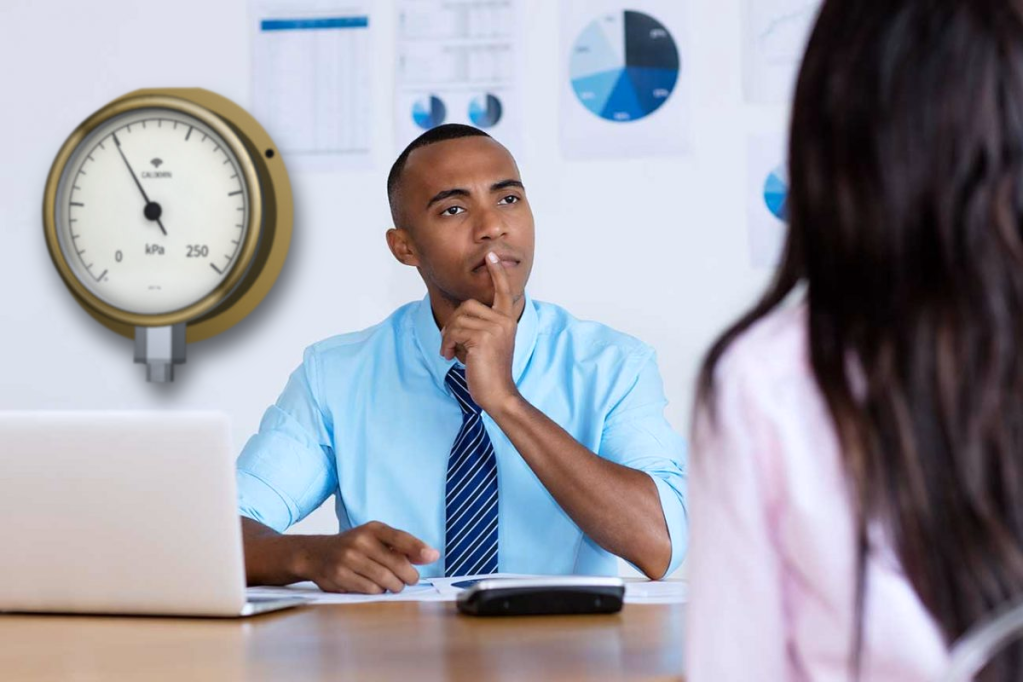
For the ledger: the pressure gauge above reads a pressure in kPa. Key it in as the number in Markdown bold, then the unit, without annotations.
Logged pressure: **100** kPa
